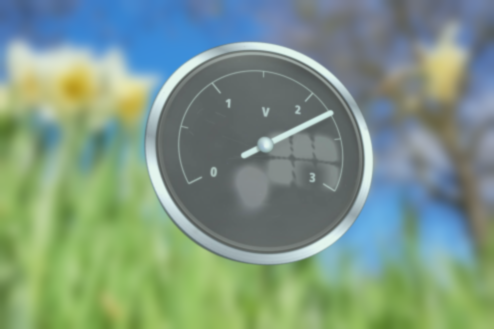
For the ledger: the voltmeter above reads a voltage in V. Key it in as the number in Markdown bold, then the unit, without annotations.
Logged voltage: **2.25** V
